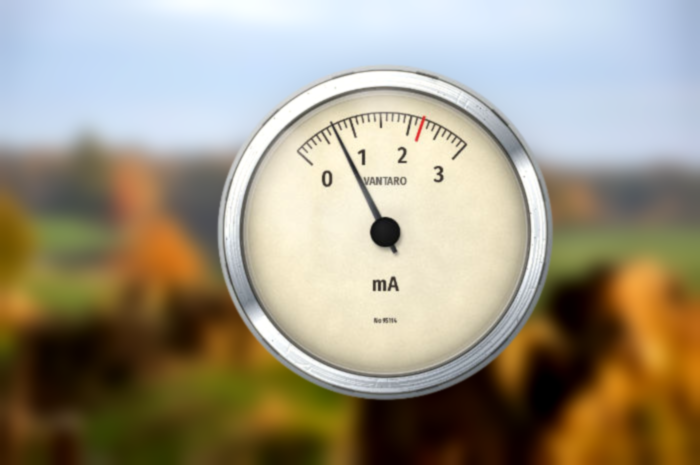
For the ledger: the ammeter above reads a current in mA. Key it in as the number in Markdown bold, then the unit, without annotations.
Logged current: **0.7** mA
